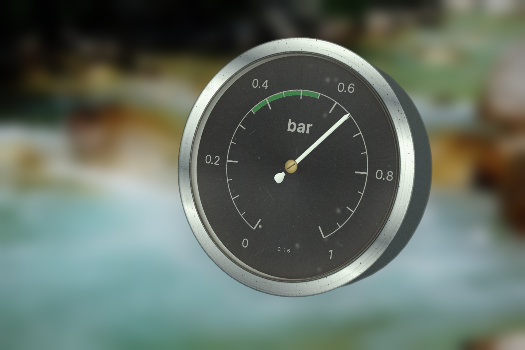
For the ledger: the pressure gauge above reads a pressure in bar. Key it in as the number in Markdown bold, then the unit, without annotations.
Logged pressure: **0.65** bar
